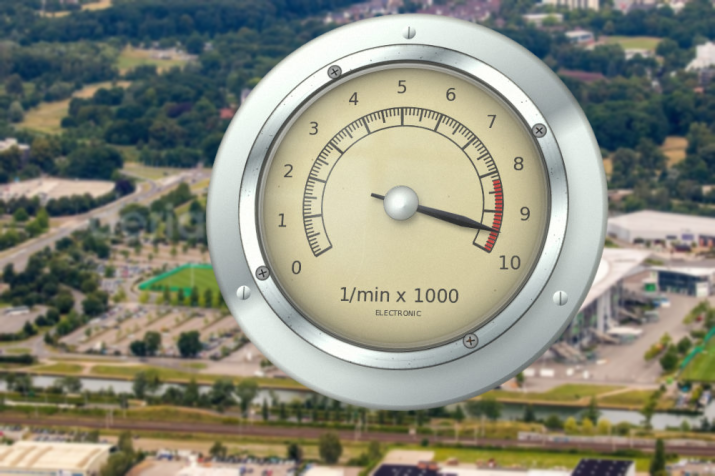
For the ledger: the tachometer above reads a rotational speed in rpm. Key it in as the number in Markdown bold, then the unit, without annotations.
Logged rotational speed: **9500** rpm
